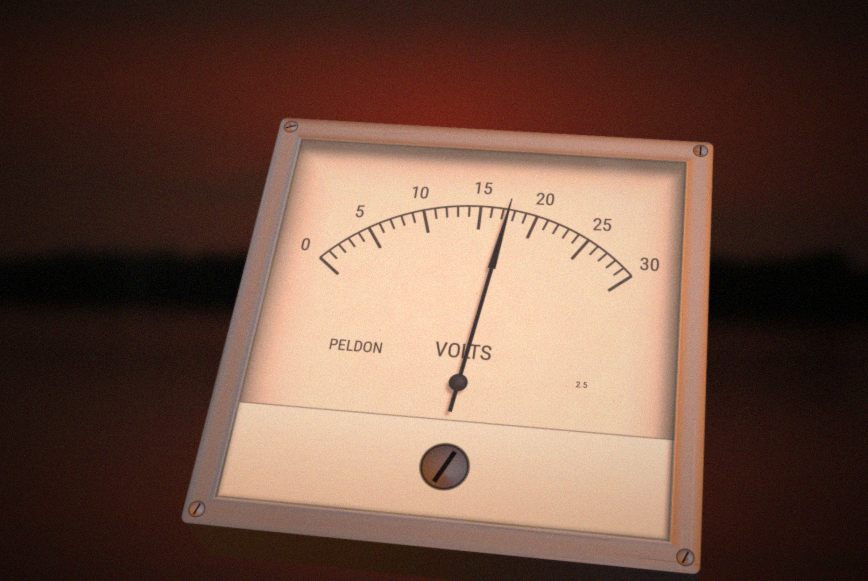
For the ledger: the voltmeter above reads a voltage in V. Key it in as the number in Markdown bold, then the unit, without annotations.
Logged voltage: **17.5** V
